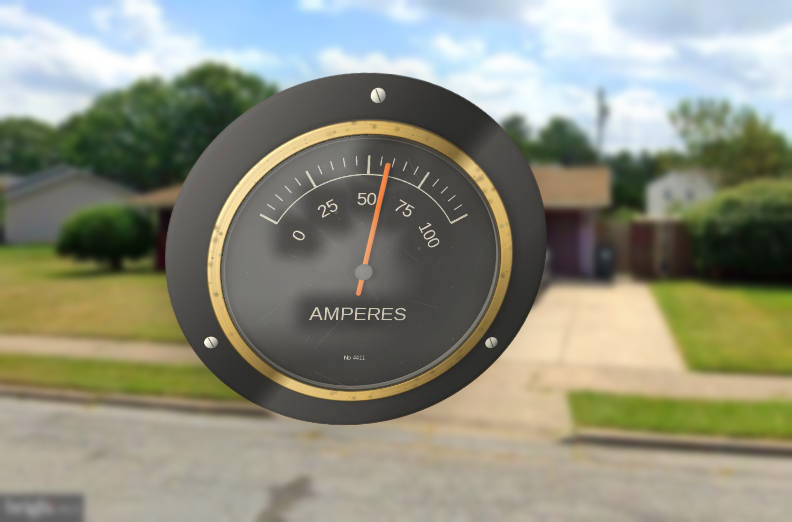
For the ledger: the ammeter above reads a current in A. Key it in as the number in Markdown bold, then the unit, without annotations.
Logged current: **57.5** A
